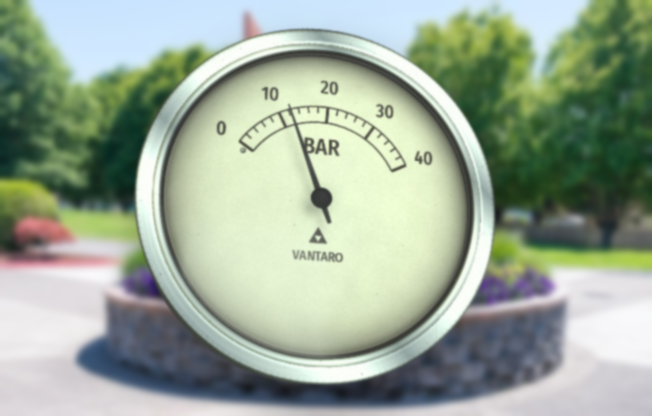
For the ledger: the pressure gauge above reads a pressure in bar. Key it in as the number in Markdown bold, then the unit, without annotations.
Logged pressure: **12** bar
